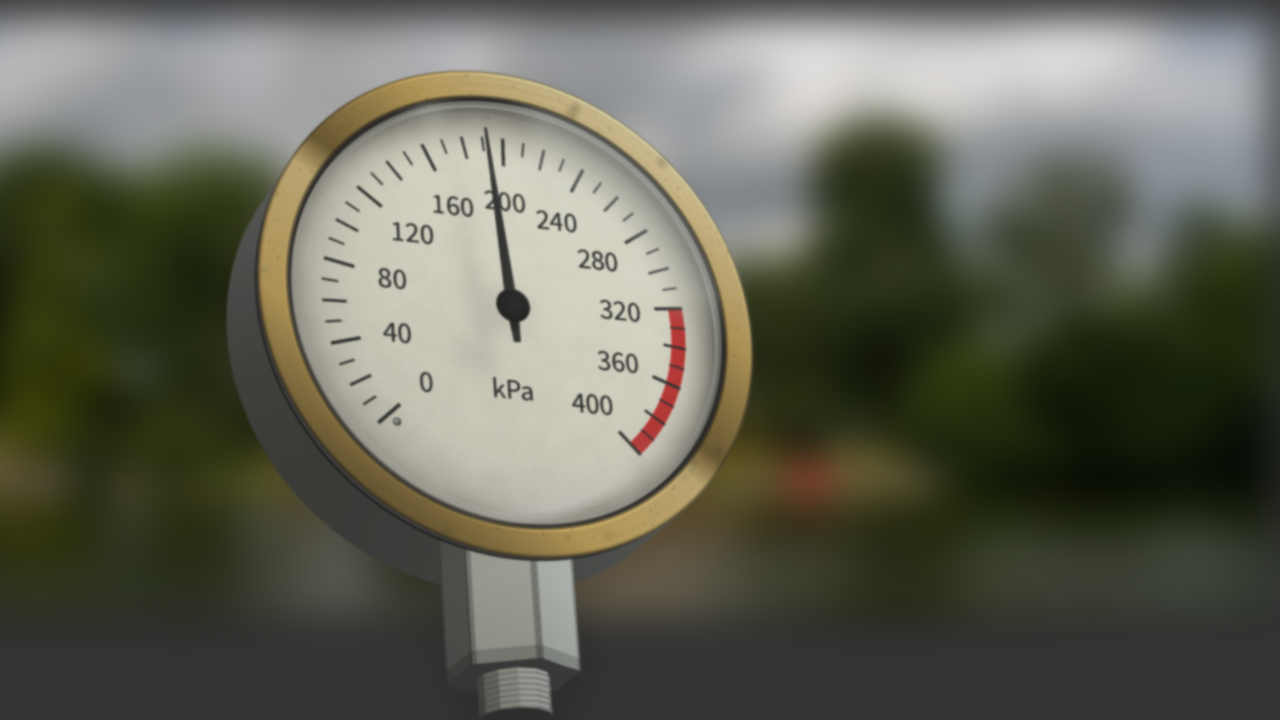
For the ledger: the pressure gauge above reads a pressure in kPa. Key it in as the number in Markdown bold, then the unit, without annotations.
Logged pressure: **190** kPa
